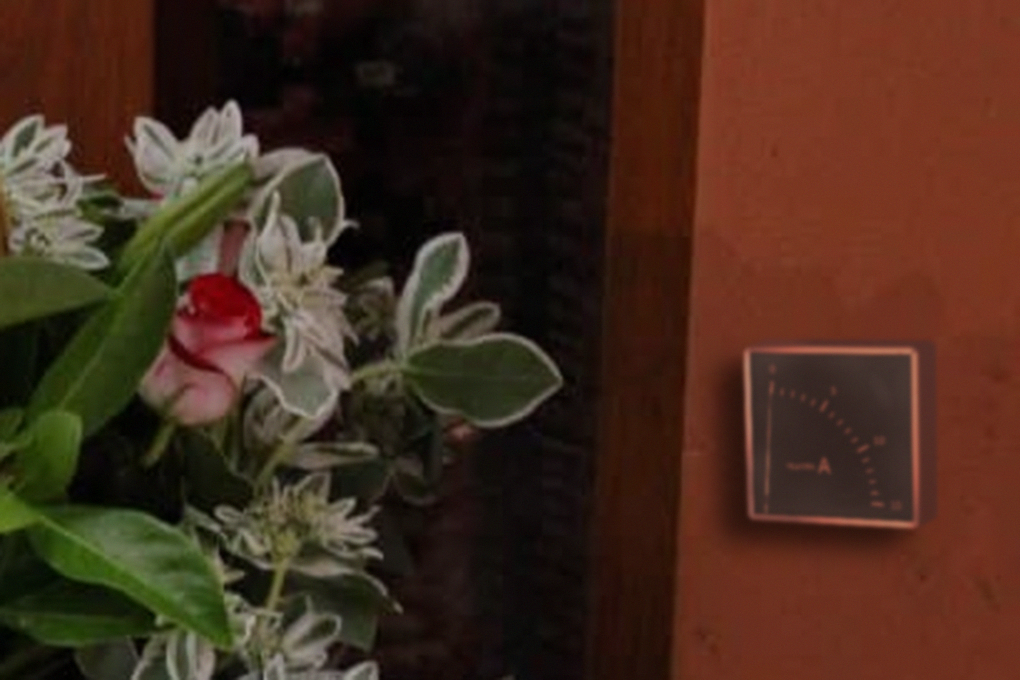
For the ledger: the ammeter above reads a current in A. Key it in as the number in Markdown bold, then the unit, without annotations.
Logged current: **0** A
